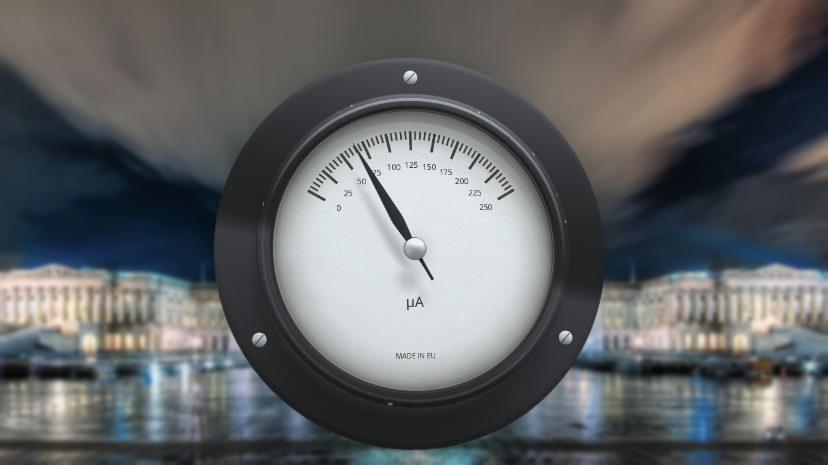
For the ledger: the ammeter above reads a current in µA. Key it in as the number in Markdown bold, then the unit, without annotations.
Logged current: **65** µA
